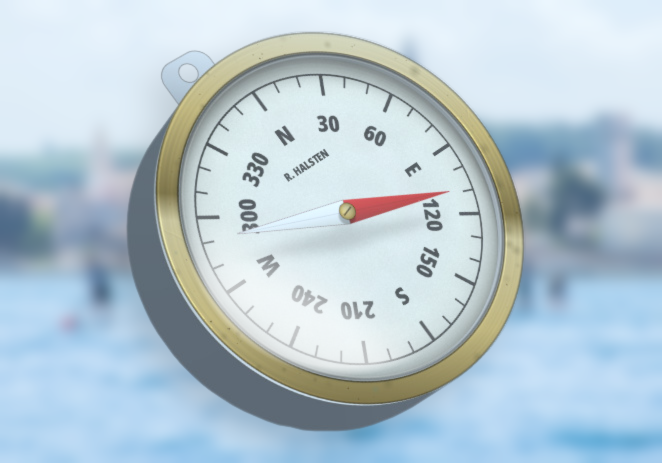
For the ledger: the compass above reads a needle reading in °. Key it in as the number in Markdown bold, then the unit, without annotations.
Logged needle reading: **110** °
